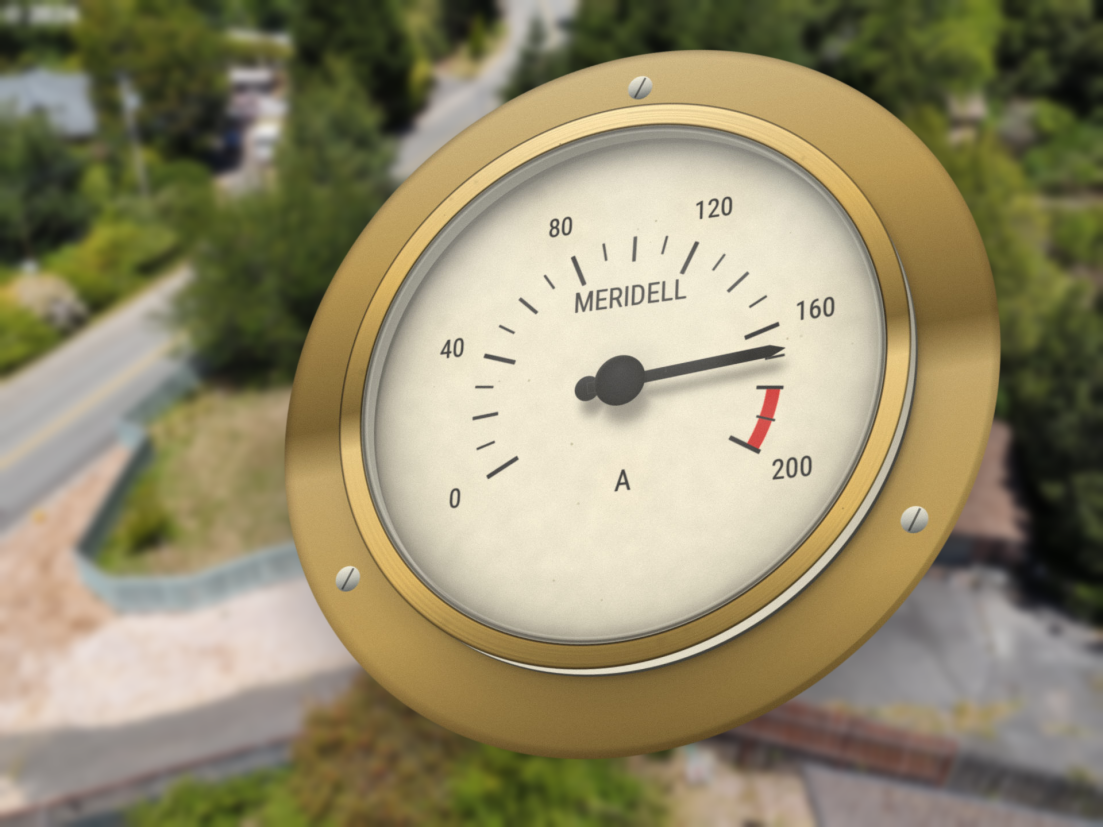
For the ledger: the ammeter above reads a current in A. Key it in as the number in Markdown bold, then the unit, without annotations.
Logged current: **170** A
